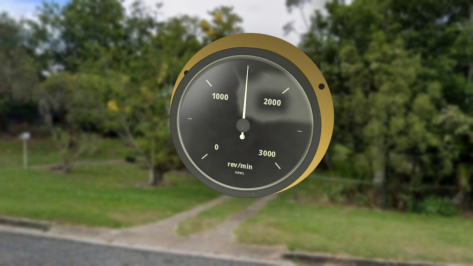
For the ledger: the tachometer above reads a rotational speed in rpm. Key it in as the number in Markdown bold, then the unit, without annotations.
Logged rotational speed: **1500** rpm
